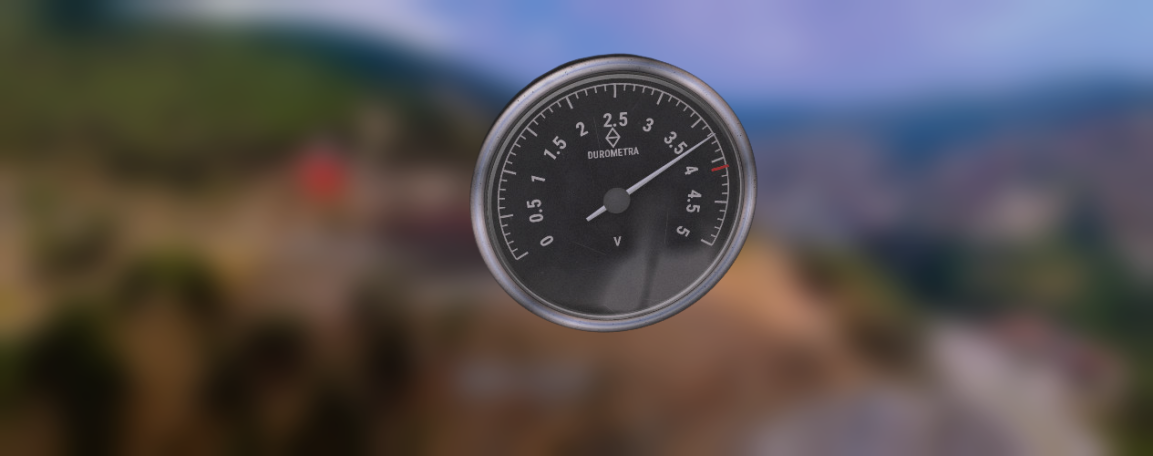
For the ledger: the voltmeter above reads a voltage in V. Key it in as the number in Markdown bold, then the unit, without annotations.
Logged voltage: **3.7** V
